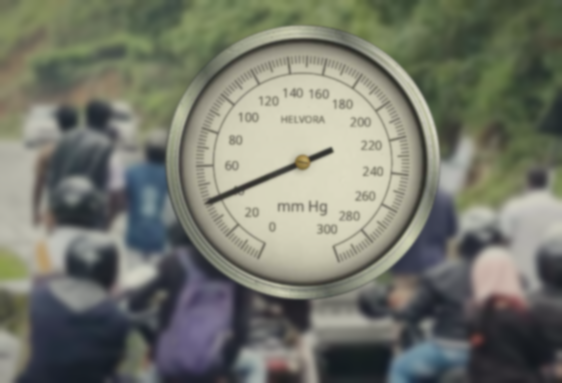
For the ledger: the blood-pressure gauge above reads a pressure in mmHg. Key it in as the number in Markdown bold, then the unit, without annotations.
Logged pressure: **40** mmHg
